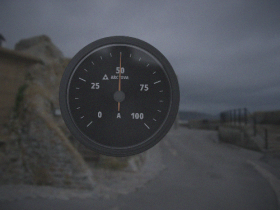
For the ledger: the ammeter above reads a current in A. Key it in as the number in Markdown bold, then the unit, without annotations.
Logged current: **50** A
